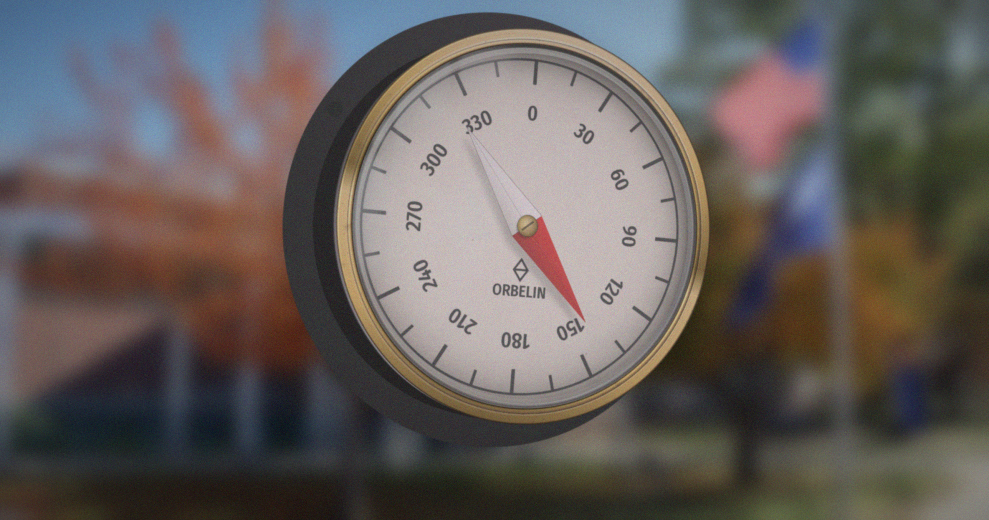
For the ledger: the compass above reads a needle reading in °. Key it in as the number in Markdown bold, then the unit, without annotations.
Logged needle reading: **142.5** °
